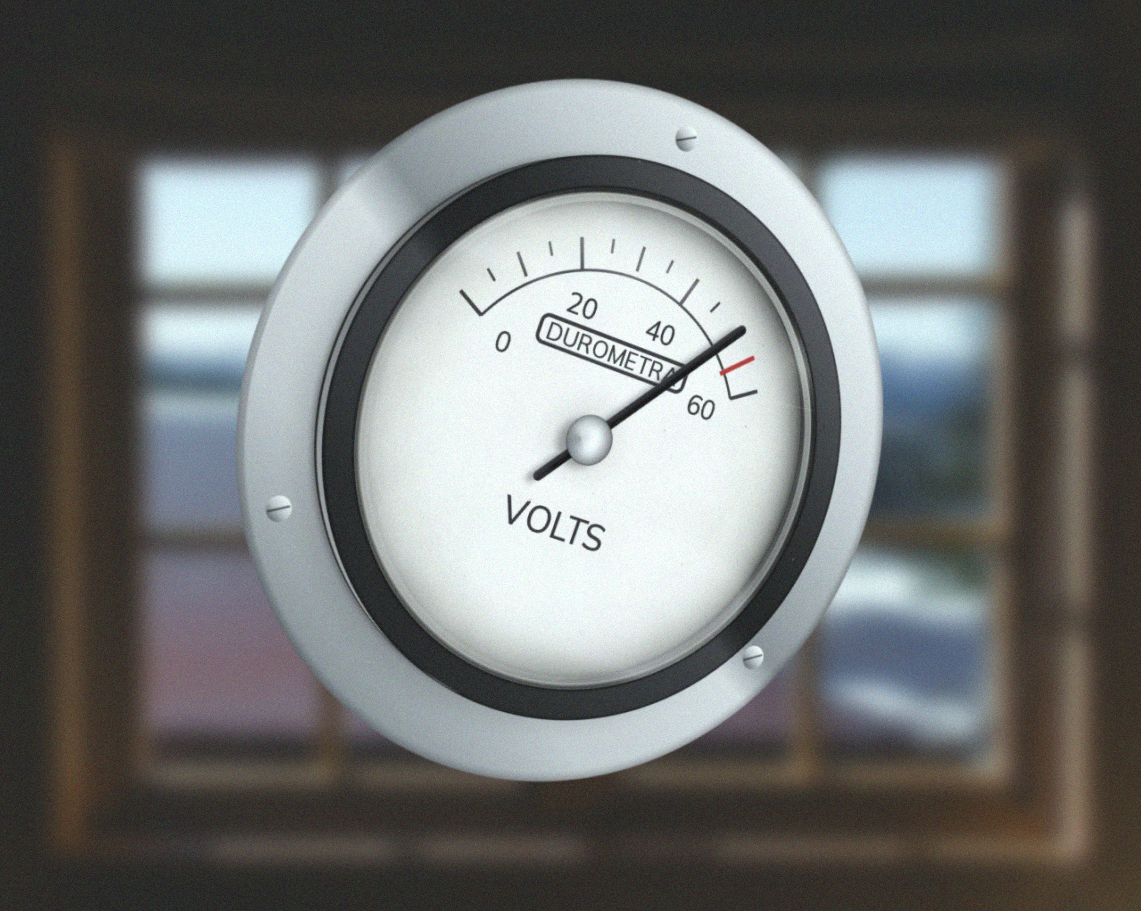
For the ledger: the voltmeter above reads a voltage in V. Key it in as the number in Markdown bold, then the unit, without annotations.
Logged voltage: **50** V
